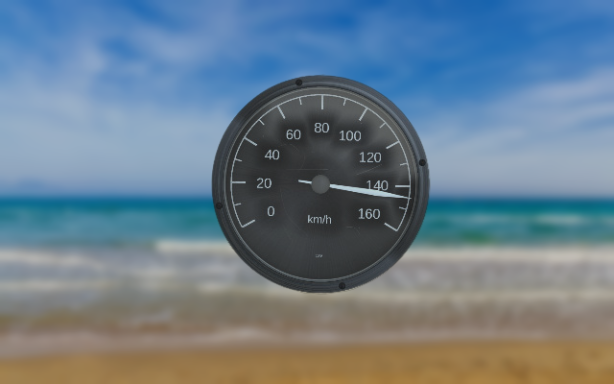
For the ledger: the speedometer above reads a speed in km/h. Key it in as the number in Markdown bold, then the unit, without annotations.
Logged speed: **145** km/h
